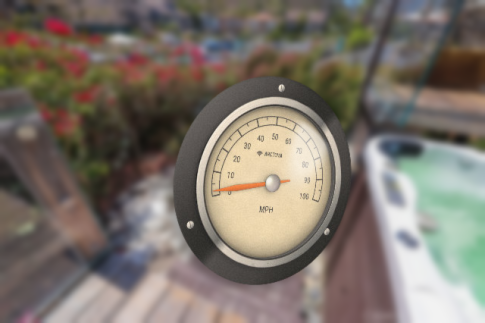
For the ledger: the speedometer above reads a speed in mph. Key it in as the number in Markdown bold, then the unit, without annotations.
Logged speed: **2.5** mph
